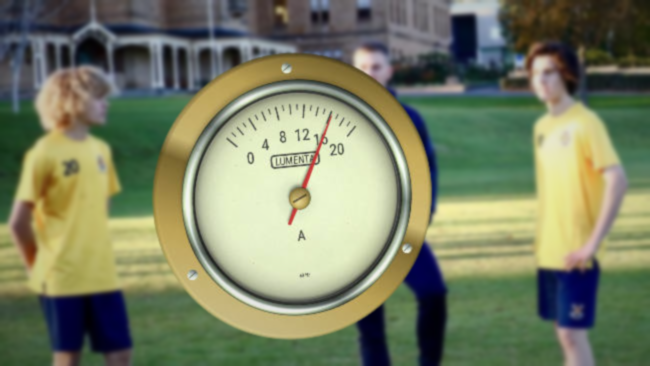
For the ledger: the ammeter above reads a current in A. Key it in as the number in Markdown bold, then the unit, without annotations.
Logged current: **16** A
